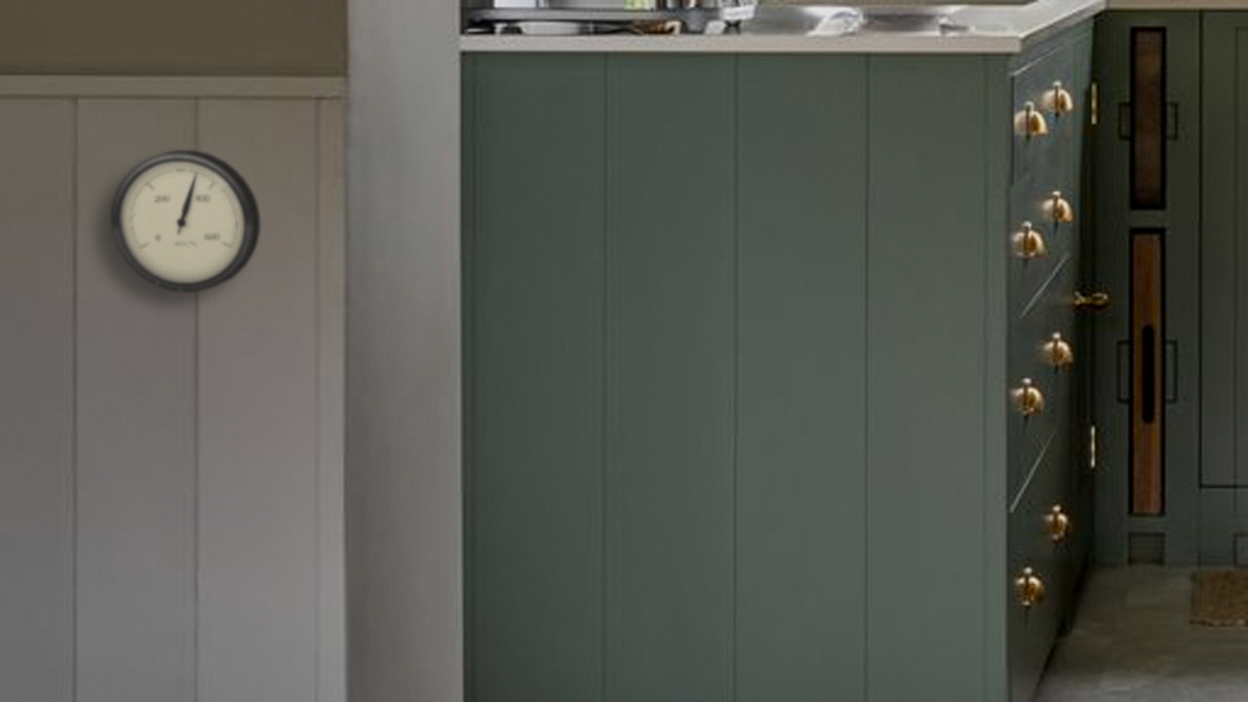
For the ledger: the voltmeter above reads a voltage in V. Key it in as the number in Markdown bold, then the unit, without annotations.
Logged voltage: **350** V
